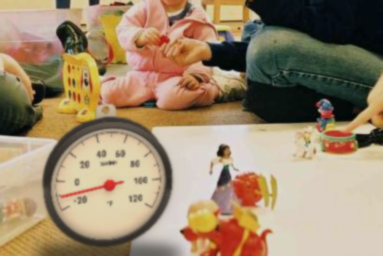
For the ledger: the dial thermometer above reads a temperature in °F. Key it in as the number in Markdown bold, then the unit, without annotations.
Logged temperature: **-10** °F
